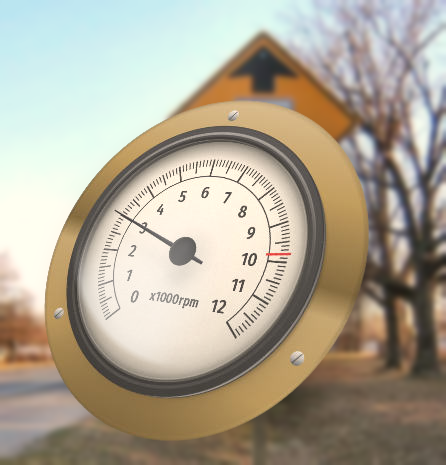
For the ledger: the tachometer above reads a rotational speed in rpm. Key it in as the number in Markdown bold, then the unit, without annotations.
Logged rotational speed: **3000** rpm
